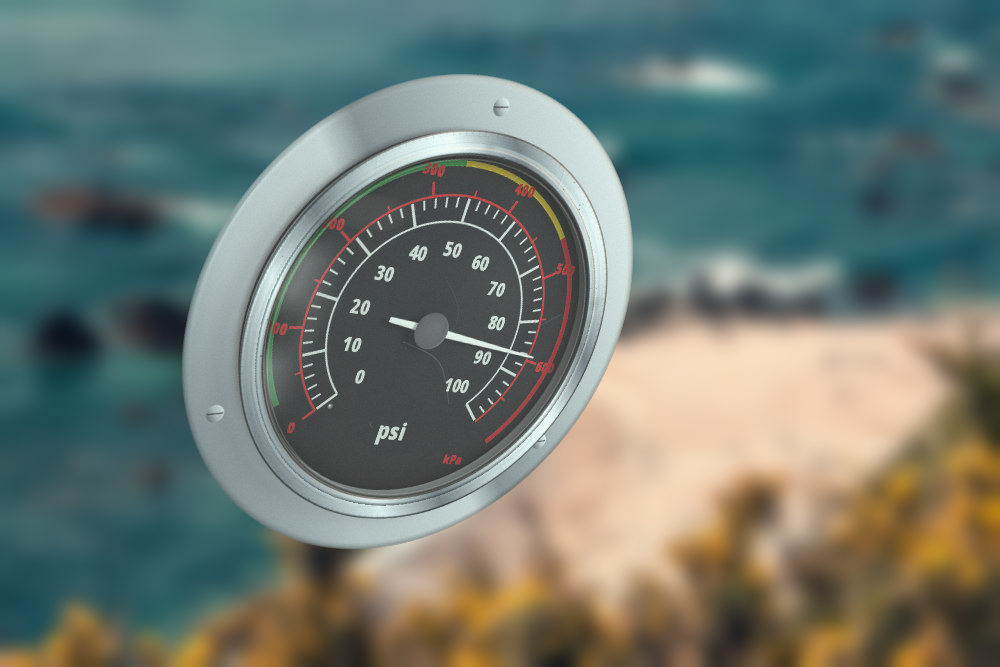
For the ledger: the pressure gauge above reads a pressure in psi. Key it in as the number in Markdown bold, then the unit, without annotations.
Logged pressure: **86** psi
